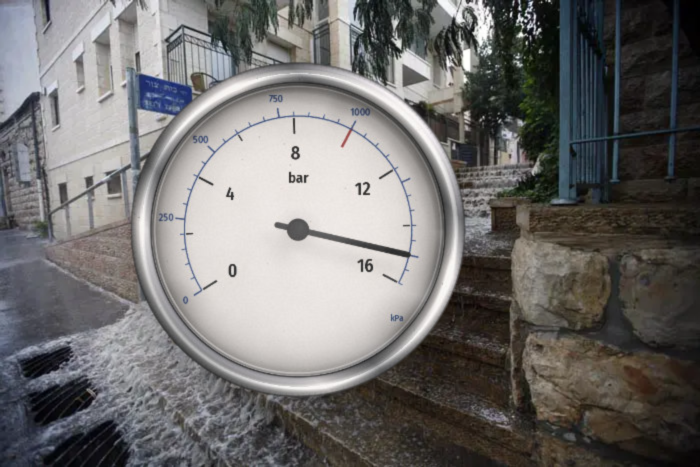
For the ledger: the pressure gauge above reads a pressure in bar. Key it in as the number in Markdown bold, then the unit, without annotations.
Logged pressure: **15** bar
